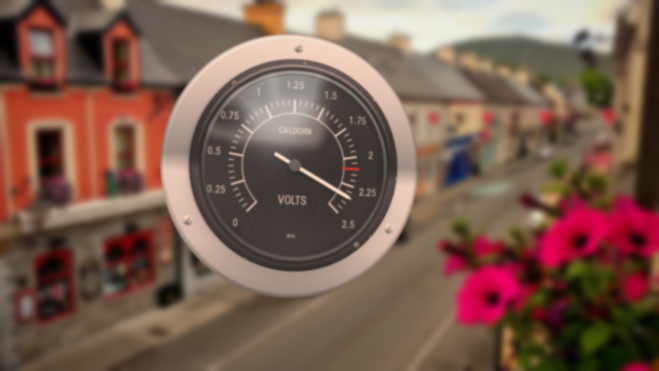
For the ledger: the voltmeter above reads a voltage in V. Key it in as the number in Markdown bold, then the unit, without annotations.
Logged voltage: **2.35** V
